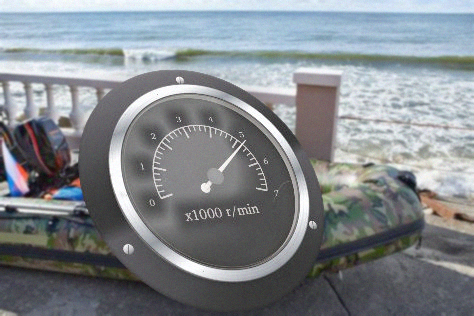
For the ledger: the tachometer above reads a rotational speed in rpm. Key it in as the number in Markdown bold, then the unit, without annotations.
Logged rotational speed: **5200** rpm
